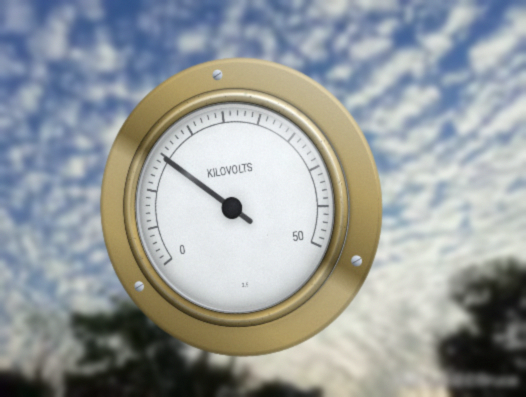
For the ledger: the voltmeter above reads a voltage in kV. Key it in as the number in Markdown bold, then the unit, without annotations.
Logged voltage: **15** kV
